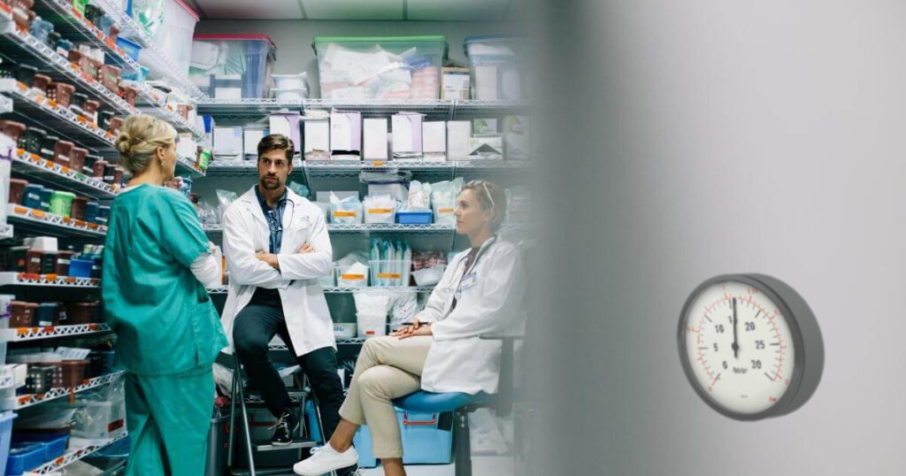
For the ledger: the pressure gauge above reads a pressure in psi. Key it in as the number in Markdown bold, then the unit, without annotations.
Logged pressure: **16** psi
